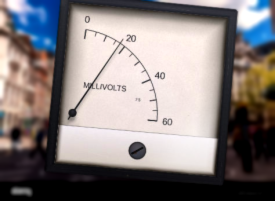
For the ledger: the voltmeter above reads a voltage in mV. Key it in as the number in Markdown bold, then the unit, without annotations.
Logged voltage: **17.5** mV
